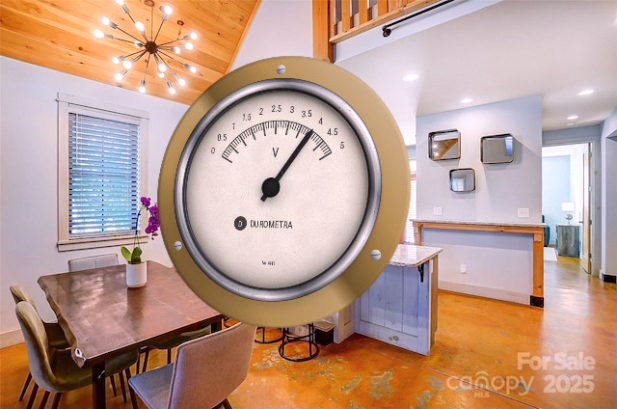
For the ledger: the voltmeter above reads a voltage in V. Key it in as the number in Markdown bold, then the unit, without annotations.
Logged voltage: **4** V
